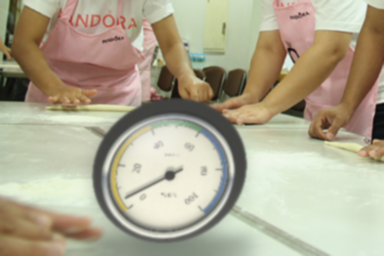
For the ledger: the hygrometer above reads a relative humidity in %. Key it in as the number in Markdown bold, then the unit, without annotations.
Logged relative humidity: **5** %
